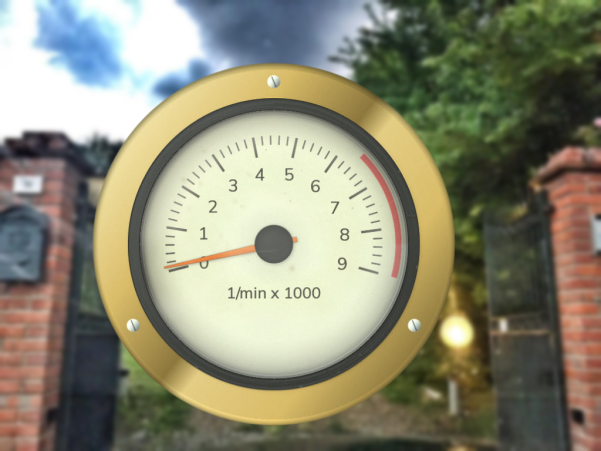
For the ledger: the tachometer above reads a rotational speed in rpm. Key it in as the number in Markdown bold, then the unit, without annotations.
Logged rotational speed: **100** rpm
